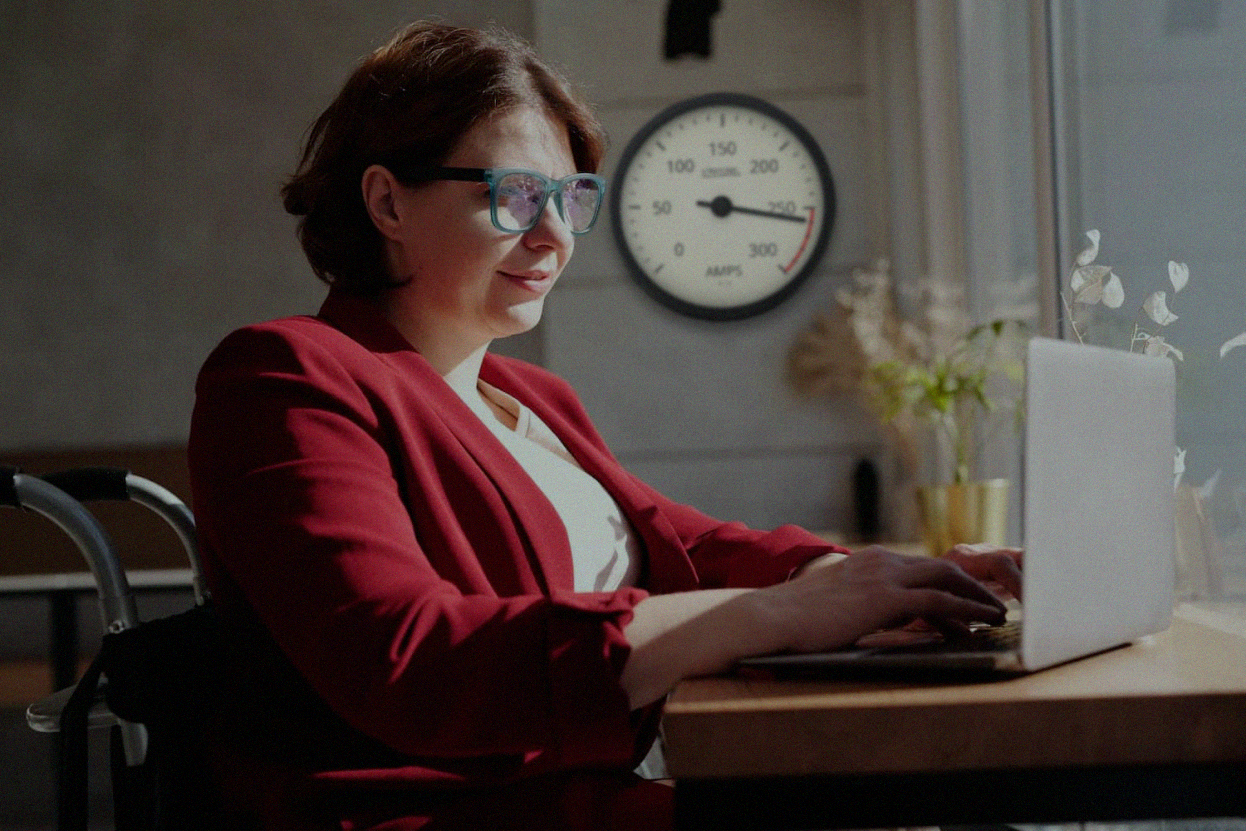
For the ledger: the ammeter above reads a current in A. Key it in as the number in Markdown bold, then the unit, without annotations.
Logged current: **260** A
